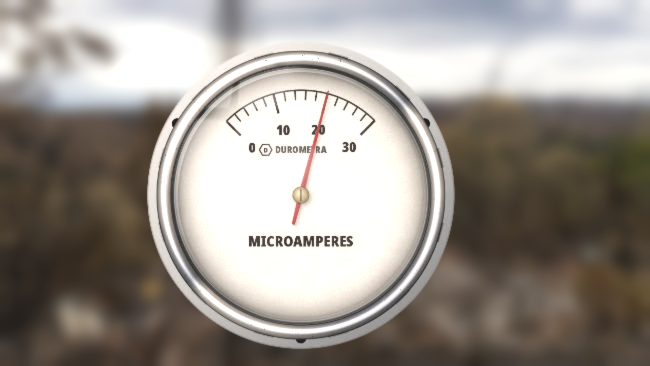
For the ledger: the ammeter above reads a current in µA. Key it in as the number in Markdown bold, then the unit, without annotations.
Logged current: **20** µA
